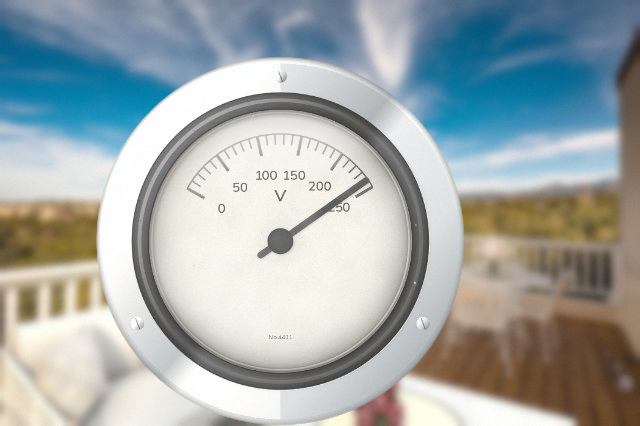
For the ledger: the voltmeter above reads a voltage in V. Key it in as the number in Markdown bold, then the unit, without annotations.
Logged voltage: **240** V
